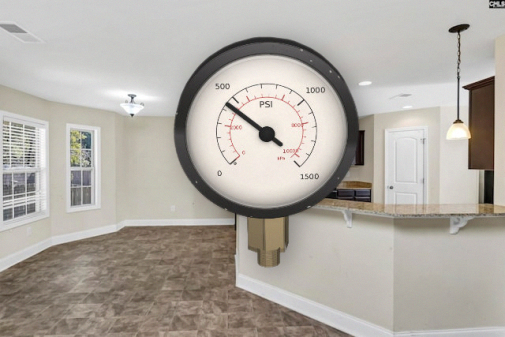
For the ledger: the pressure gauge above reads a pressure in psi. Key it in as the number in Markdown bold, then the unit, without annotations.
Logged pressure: **450** psi
